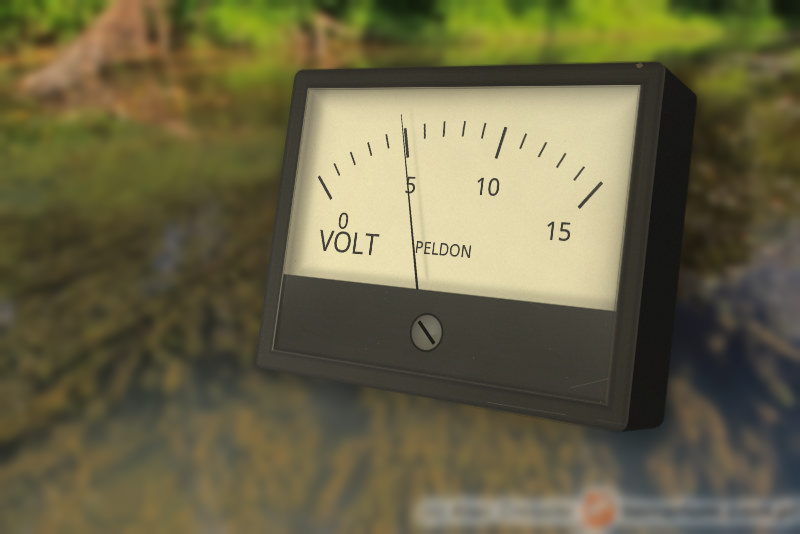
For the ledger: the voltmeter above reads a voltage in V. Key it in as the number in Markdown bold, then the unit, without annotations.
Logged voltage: **5** V
